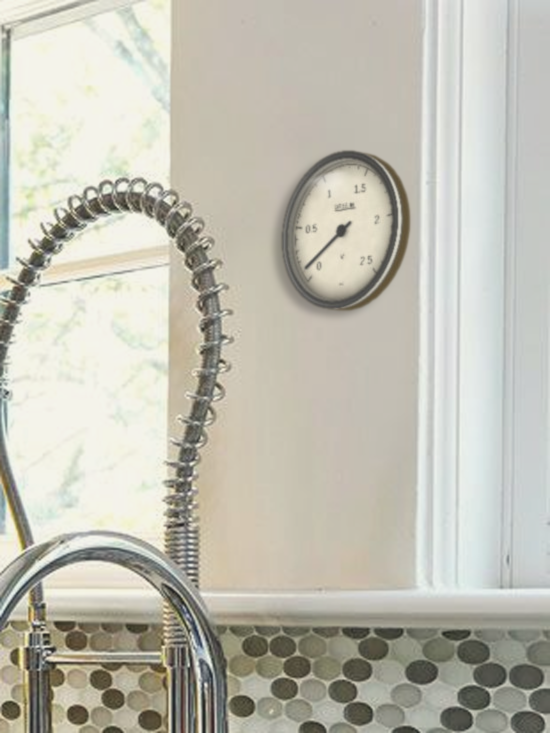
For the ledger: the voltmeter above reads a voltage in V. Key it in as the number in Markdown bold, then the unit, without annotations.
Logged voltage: **0.1** V
